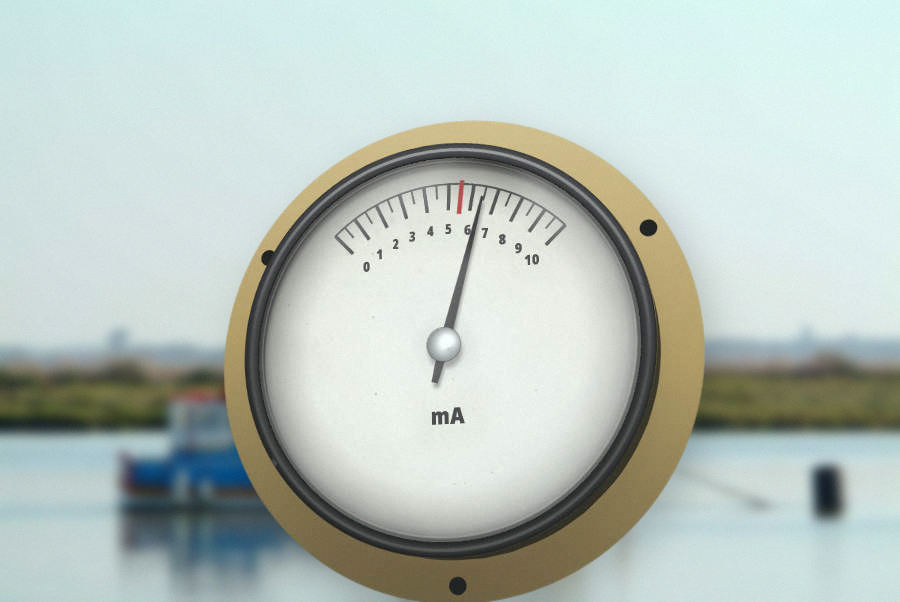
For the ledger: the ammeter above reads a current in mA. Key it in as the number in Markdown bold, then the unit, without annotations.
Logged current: **6.5** mA
